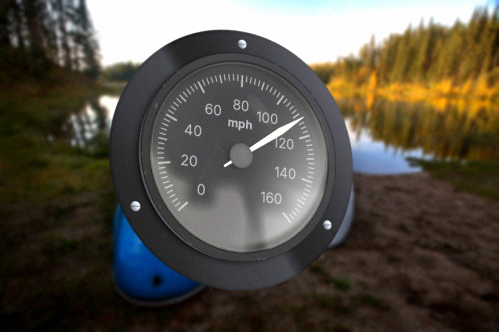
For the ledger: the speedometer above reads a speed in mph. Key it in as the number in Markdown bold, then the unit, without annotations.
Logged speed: **112** mph
